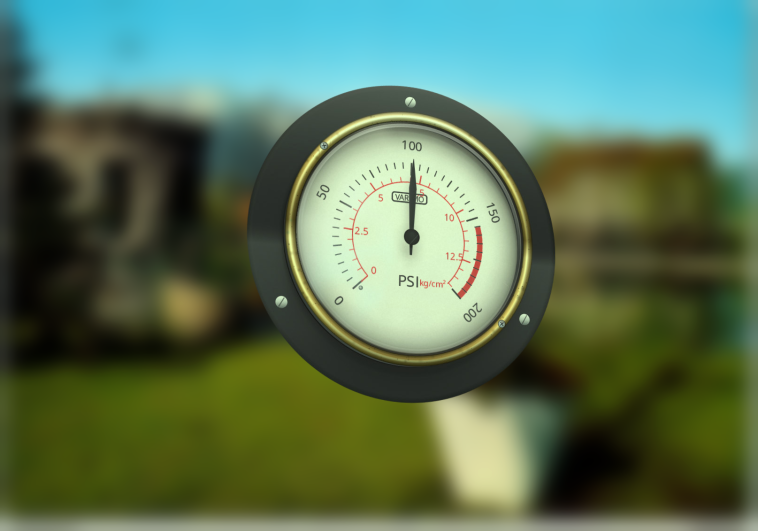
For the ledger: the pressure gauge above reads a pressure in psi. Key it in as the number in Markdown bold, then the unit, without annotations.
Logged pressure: **100** psi
